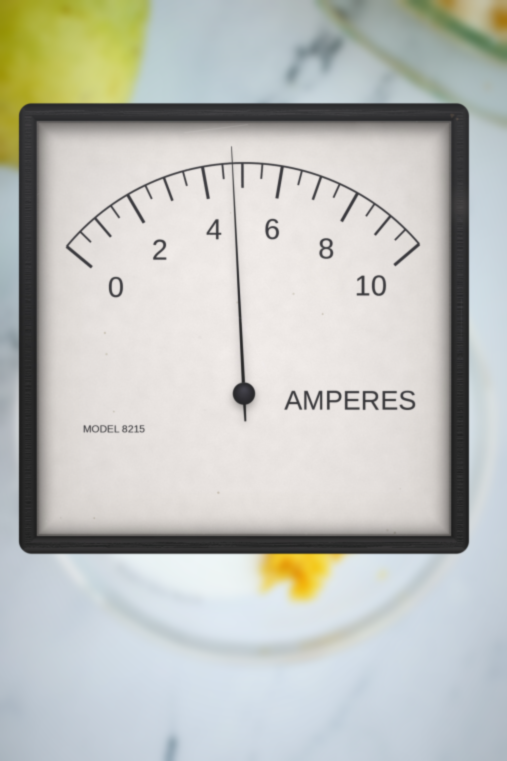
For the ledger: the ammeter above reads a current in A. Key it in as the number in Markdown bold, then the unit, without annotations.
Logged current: **4.75** A
